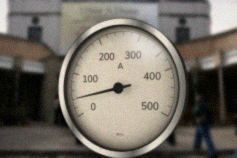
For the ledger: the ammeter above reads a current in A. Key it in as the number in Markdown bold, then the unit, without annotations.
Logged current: **40** A
